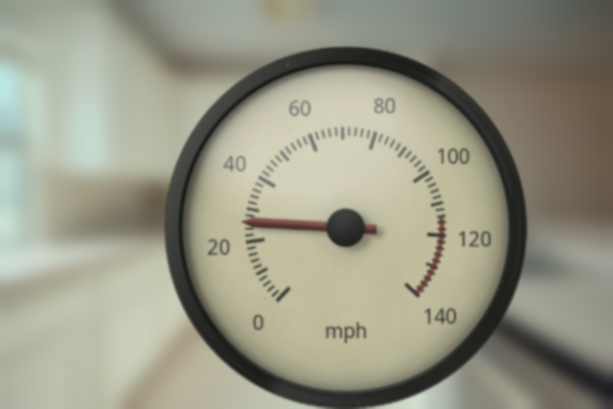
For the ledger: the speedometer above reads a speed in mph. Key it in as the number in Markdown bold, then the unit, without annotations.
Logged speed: **26** mph
